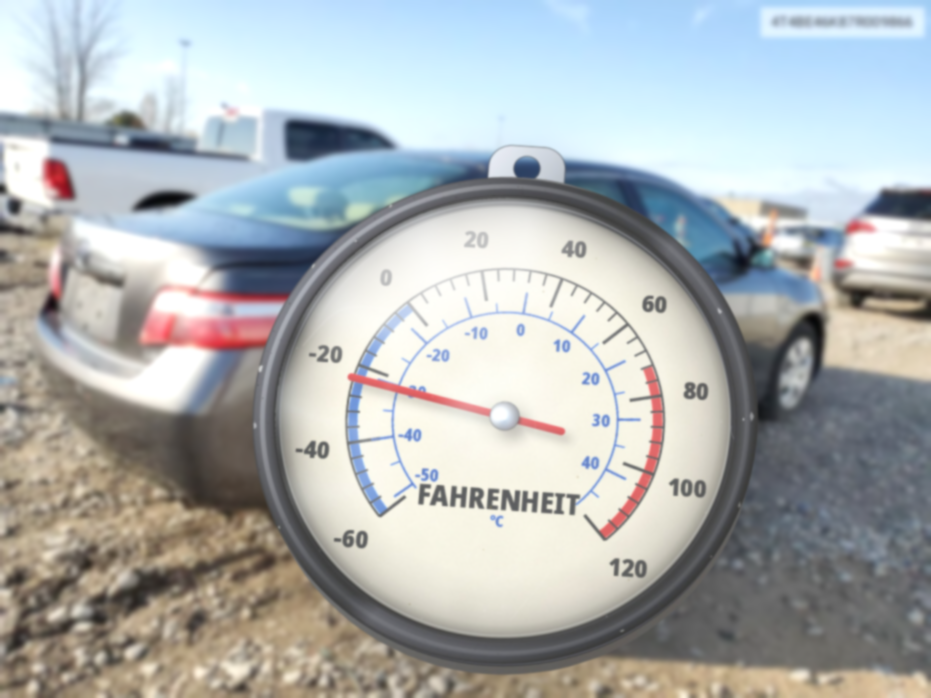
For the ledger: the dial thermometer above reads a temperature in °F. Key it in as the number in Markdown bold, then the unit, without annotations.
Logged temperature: **-24** °F
